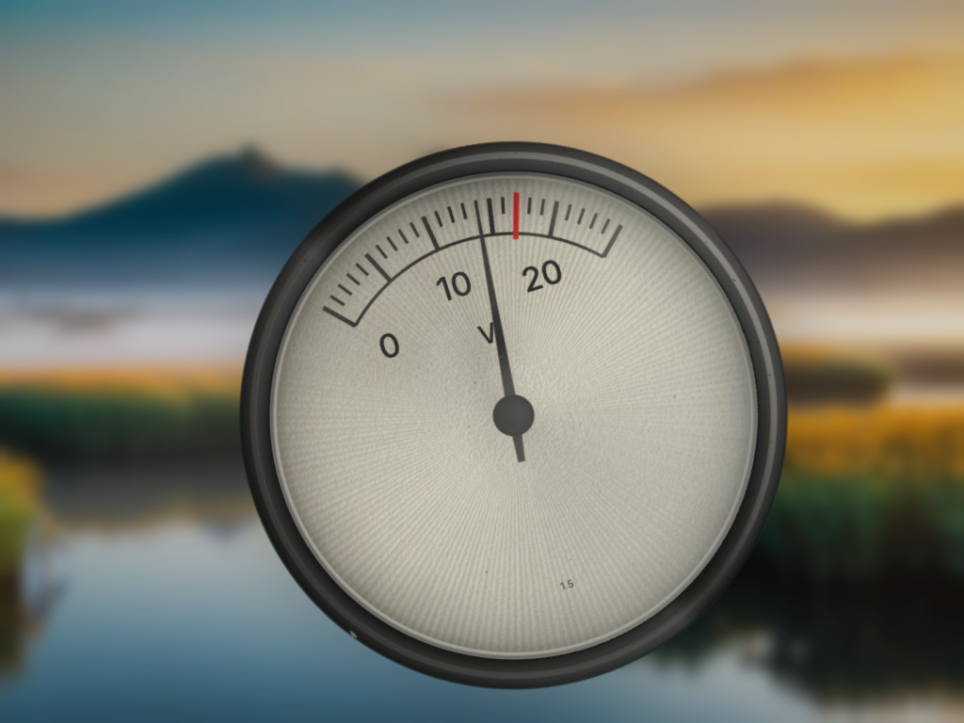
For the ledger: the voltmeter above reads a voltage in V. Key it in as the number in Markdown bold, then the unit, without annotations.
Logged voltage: **14** V
